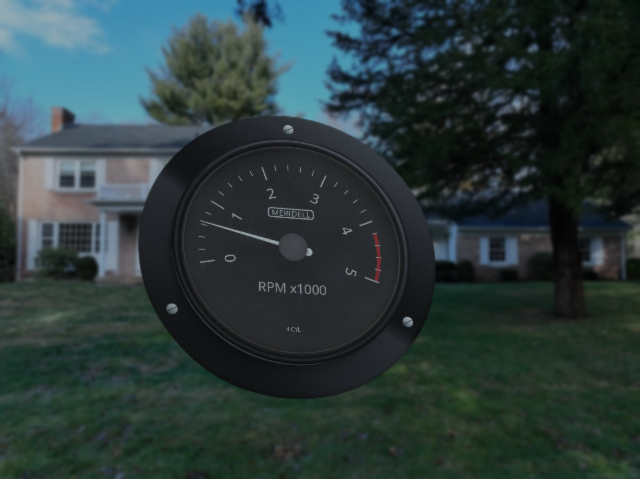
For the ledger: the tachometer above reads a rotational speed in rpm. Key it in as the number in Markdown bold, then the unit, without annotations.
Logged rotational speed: **600** rpm
